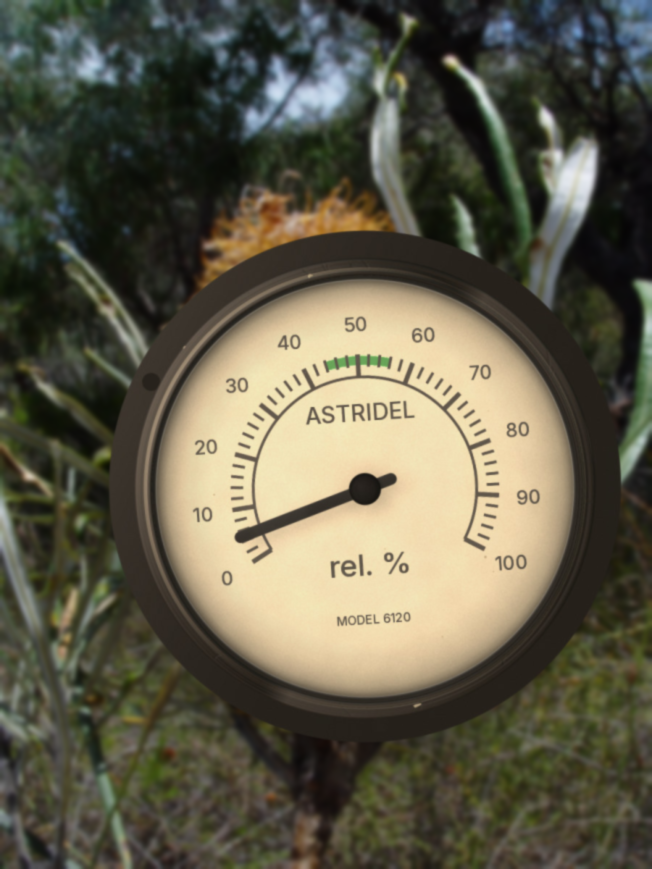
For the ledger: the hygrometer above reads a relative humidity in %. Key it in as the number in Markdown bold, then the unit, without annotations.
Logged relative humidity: **5** %
